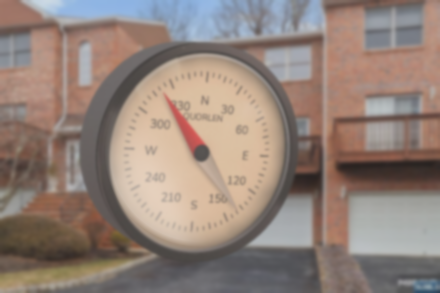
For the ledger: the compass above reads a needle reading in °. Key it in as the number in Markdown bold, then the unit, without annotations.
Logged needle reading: **320** °
